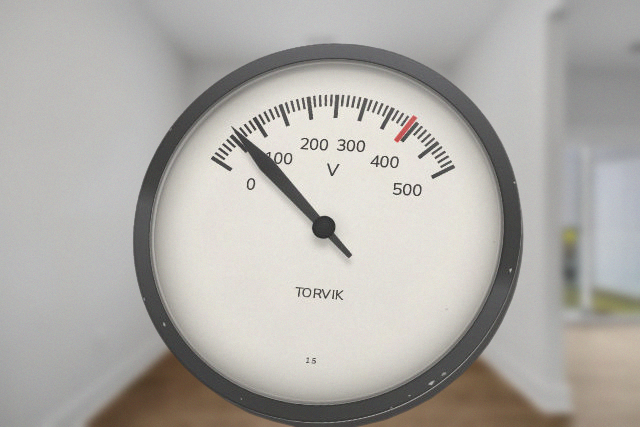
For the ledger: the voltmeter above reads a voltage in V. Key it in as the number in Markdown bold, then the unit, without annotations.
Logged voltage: **60** V
